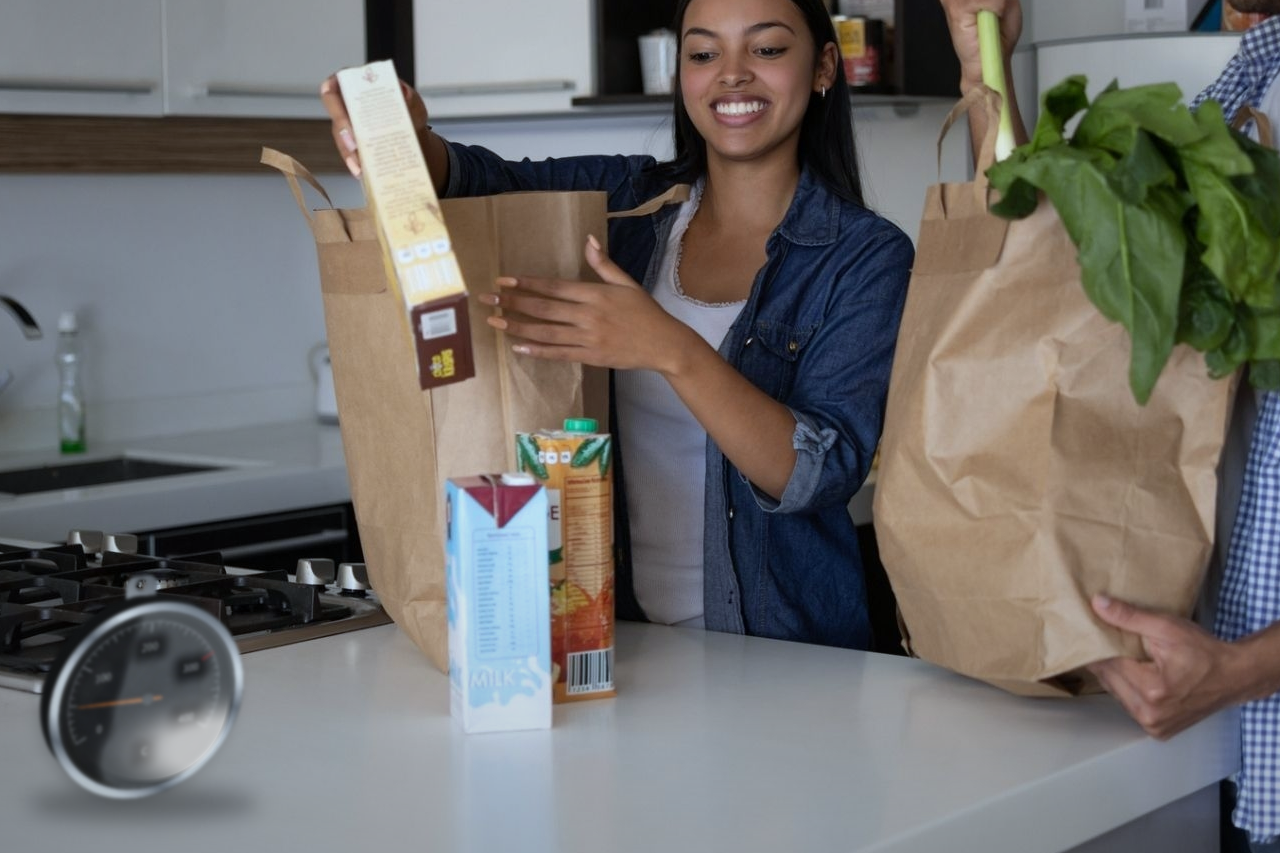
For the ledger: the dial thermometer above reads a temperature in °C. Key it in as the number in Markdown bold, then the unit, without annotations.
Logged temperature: **50** °C
